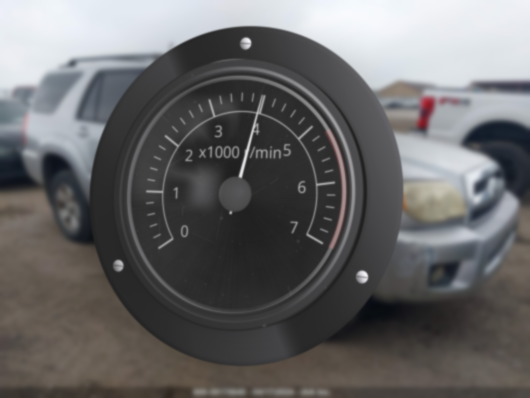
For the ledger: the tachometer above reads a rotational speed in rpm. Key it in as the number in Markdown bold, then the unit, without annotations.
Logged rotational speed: **4000** rpm
